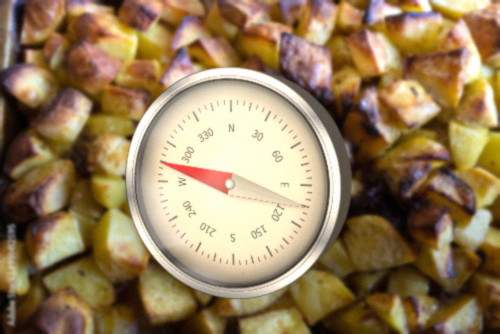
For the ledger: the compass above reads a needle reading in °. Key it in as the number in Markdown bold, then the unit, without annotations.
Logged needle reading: **285** °
